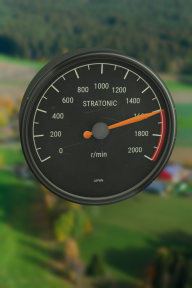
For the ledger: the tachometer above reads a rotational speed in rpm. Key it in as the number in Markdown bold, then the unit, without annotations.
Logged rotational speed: **1600** rpm
